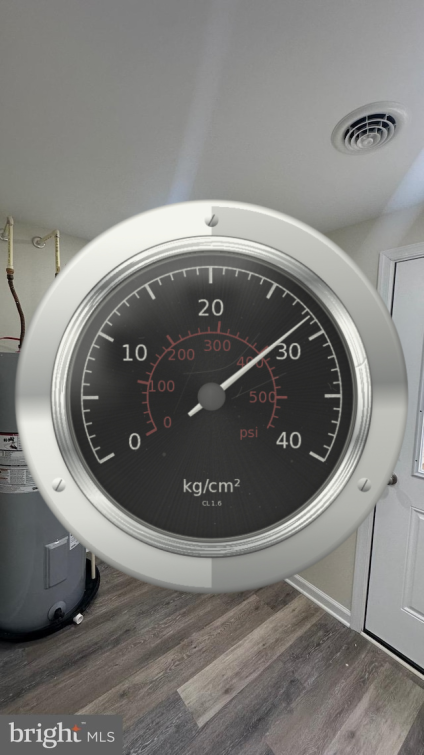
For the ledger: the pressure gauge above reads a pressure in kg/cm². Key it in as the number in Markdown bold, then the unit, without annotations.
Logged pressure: **28.5** kg/cm²
